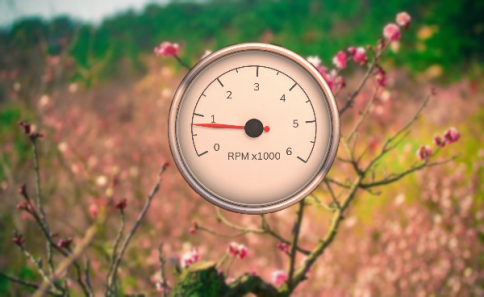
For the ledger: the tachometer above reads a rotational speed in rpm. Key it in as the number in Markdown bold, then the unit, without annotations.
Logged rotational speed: **750** rpm
